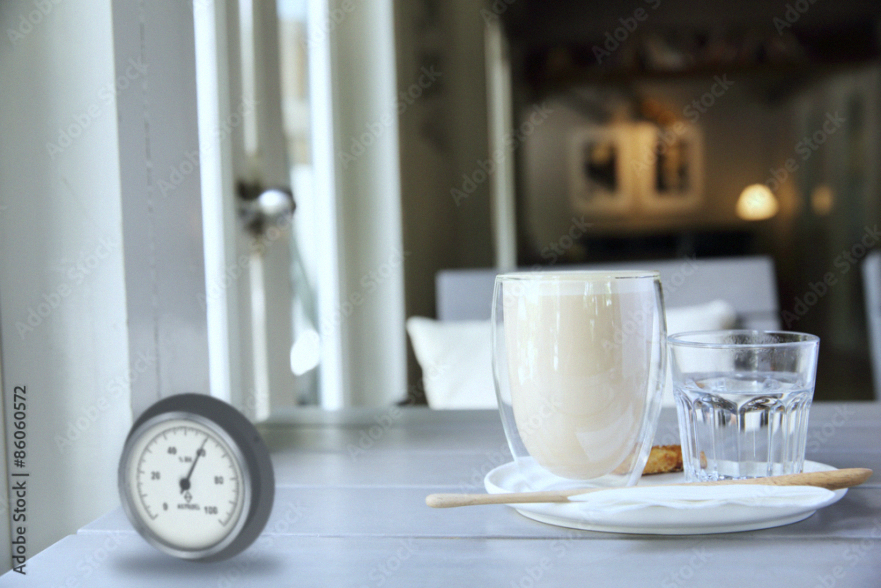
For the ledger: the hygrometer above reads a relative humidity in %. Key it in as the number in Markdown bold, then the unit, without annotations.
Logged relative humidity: **60** %
